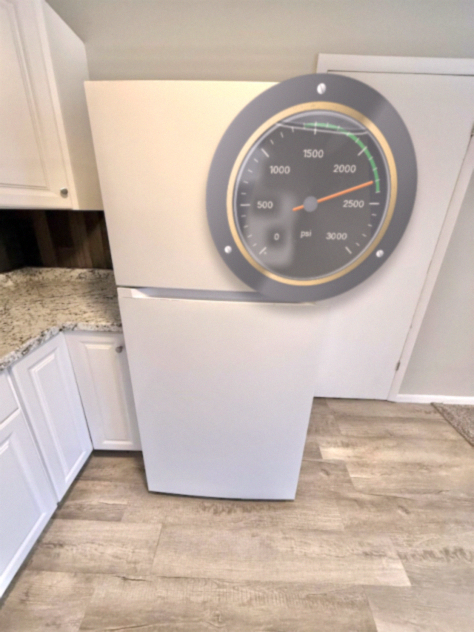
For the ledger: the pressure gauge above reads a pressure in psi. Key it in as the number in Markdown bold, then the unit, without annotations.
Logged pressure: **2300** psi
